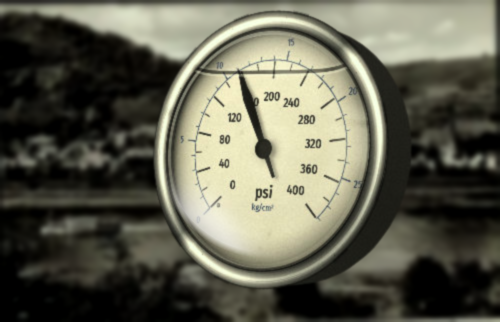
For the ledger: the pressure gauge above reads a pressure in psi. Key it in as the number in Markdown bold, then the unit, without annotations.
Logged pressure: **160** psi
